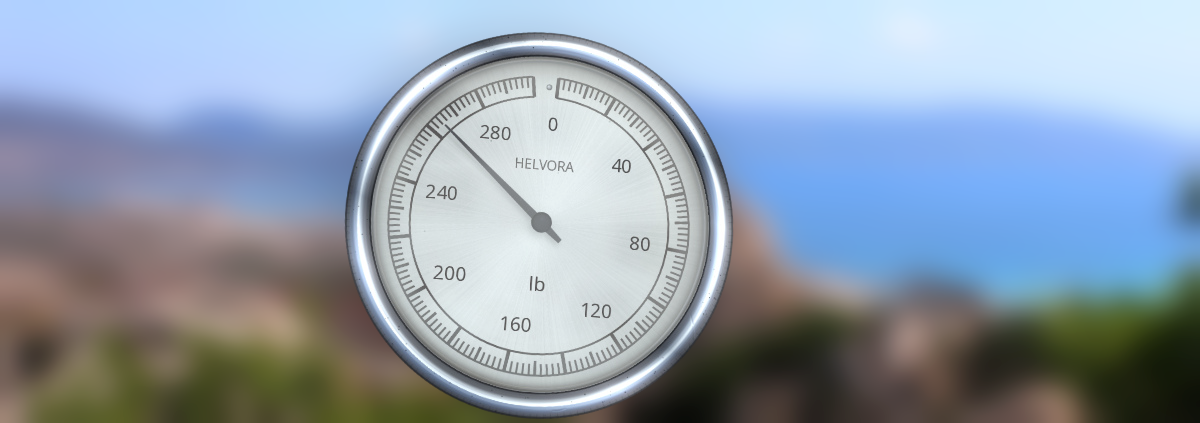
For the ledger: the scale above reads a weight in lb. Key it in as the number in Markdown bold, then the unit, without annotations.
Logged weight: **264** lb
